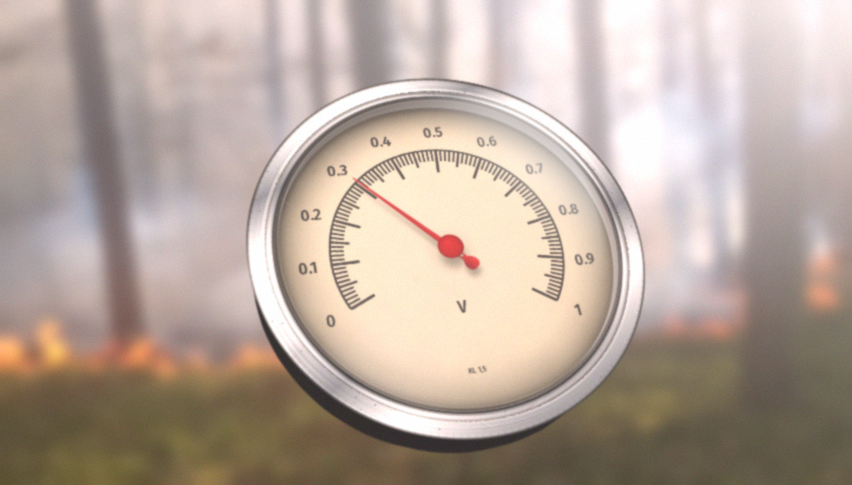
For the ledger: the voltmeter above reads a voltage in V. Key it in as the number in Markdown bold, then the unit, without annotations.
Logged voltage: **0.3** V
